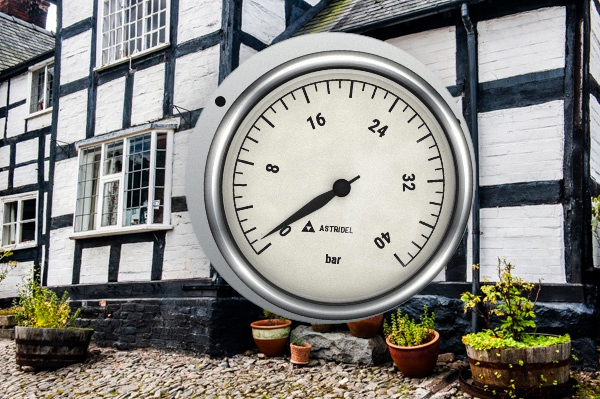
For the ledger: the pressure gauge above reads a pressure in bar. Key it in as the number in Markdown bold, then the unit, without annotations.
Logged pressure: **1** bar
